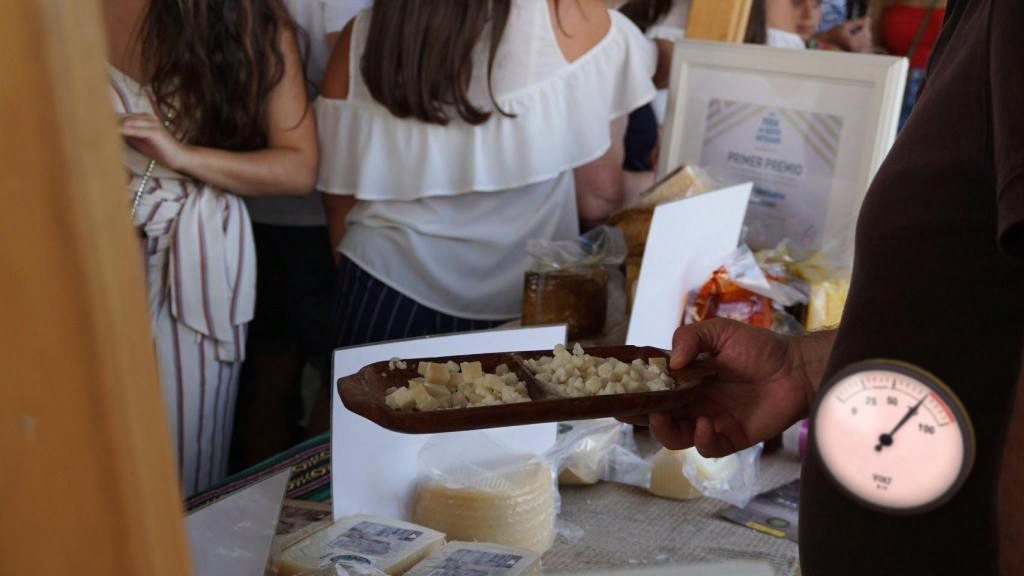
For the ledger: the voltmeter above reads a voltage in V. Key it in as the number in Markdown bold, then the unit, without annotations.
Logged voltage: **75** V
